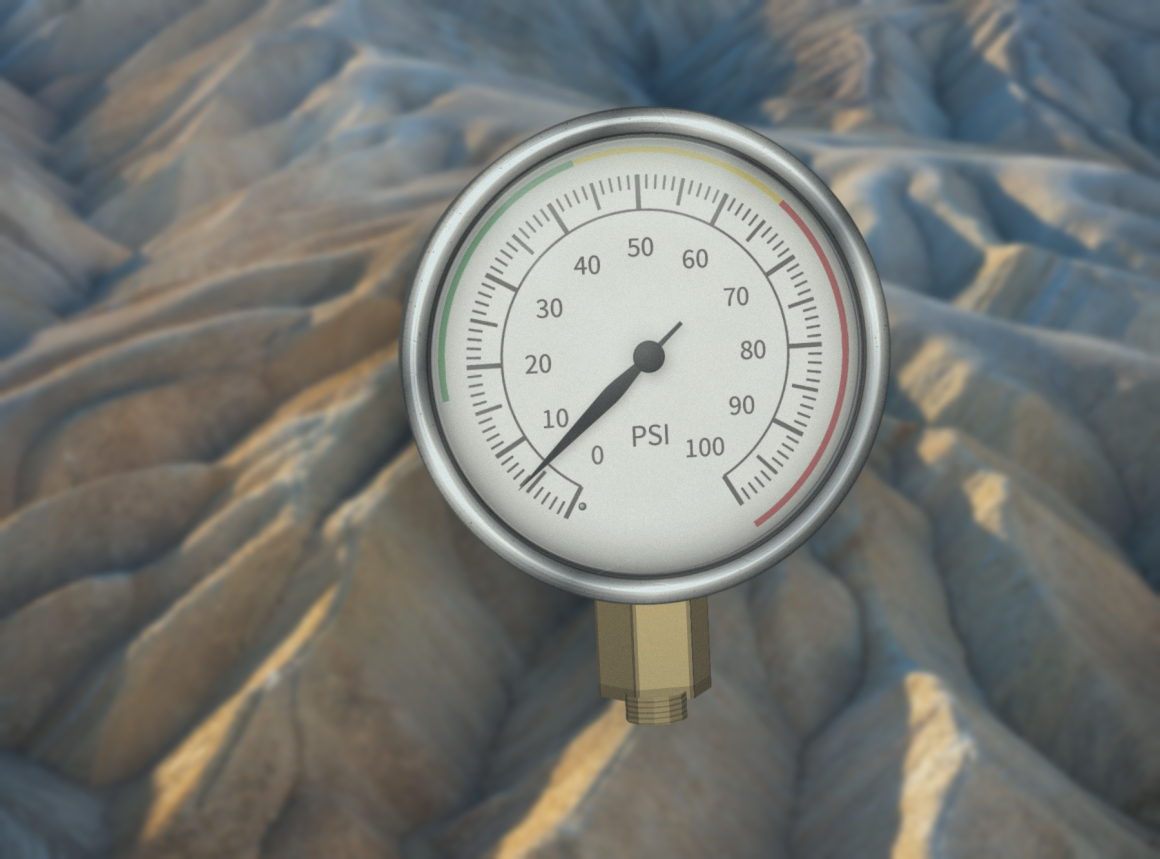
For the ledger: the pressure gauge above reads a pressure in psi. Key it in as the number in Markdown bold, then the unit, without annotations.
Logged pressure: **6** psi
